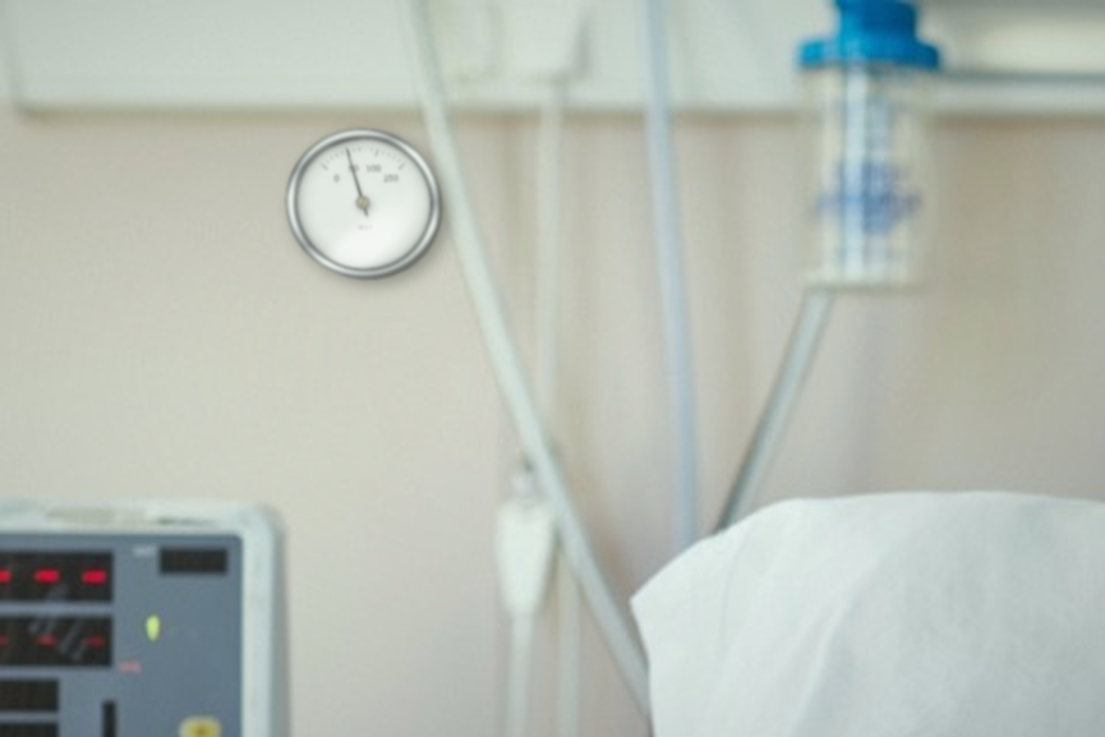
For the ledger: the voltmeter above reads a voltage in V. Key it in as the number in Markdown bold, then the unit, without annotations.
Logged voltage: **50** V
